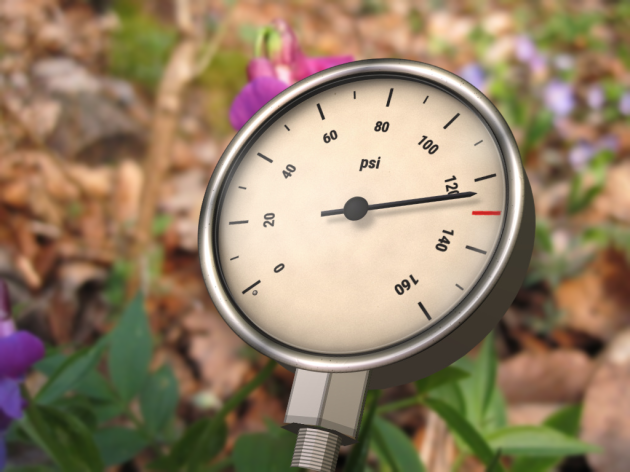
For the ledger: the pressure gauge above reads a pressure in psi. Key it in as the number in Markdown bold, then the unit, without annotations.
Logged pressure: **125** psi
